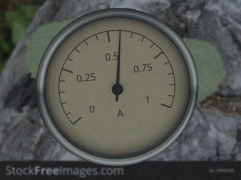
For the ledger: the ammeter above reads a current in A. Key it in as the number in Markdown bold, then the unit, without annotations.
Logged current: **0.55** A
